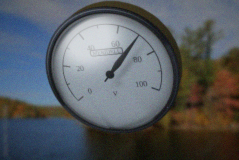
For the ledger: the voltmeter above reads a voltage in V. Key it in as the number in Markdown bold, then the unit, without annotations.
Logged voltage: **70** V
